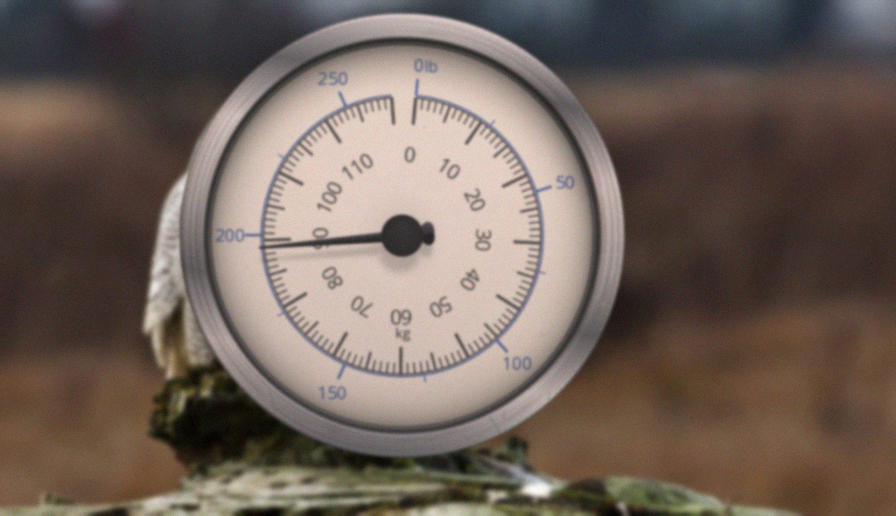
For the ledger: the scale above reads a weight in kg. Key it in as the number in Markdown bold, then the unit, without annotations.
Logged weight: **89** kg
